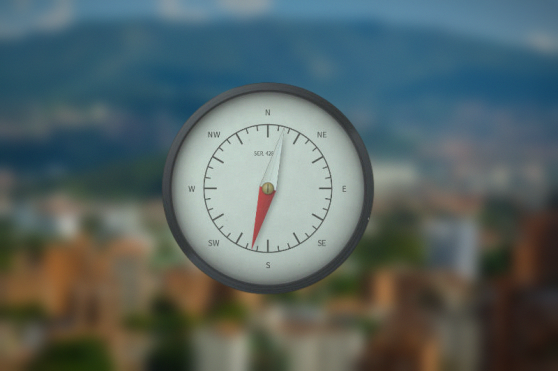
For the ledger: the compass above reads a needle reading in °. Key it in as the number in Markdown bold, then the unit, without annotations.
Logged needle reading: **195** °
